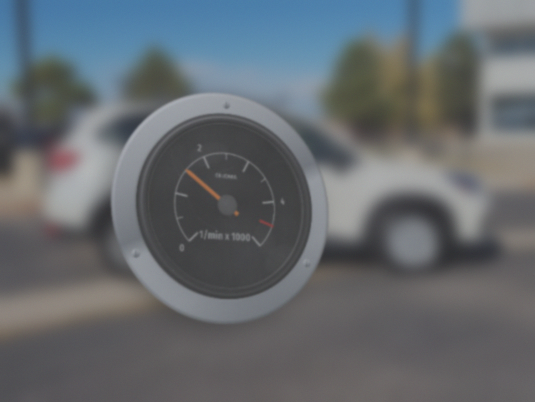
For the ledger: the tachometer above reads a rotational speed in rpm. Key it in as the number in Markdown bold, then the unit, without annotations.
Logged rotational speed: **1500** rpm
